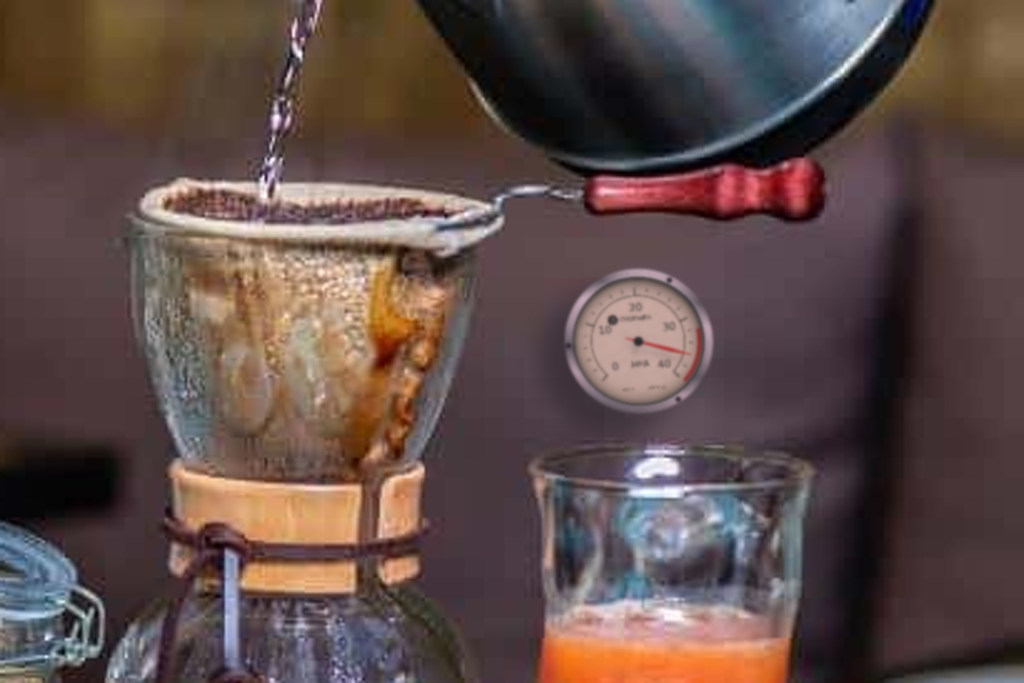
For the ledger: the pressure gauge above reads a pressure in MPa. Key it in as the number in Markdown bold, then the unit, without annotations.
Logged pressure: **36** MPa
